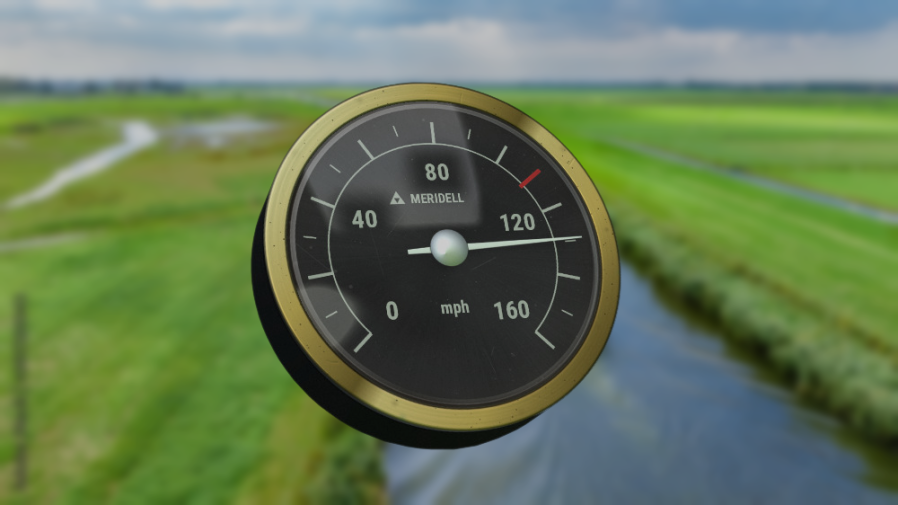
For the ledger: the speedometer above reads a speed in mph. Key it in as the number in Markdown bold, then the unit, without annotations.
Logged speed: **130** mph
